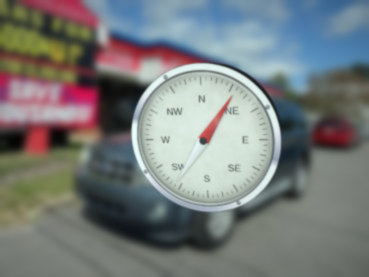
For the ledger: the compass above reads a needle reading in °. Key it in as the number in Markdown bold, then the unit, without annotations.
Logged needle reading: **35** °
